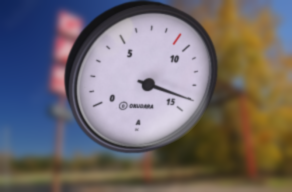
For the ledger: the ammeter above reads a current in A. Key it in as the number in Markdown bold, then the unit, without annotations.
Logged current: **14** A
